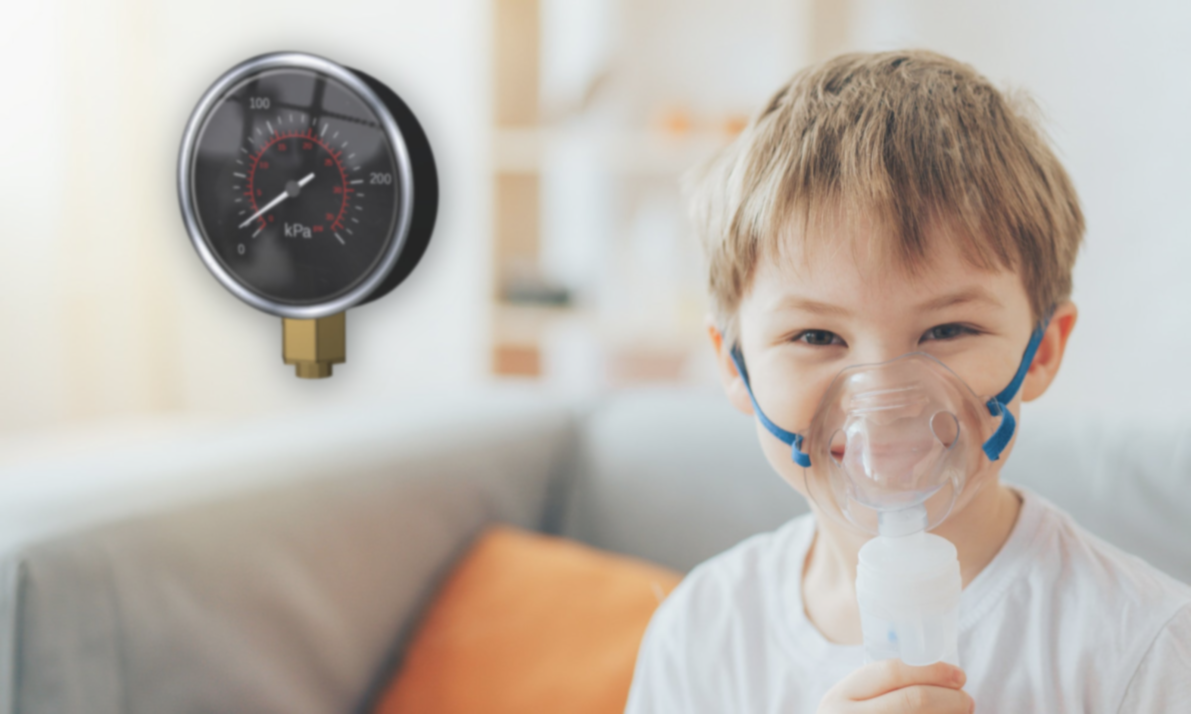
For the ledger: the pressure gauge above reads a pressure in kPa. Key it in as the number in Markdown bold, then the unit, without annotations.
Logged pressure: **10** kPa
